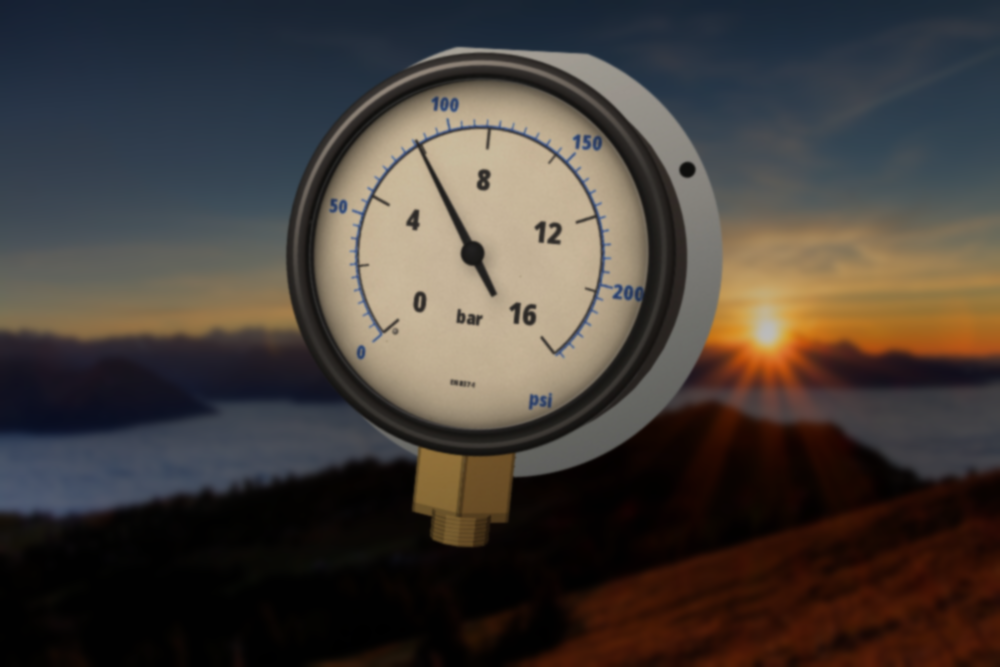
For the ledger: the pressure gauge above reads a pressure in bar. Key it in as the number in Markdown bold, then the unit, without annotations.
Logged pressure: **6** bar
